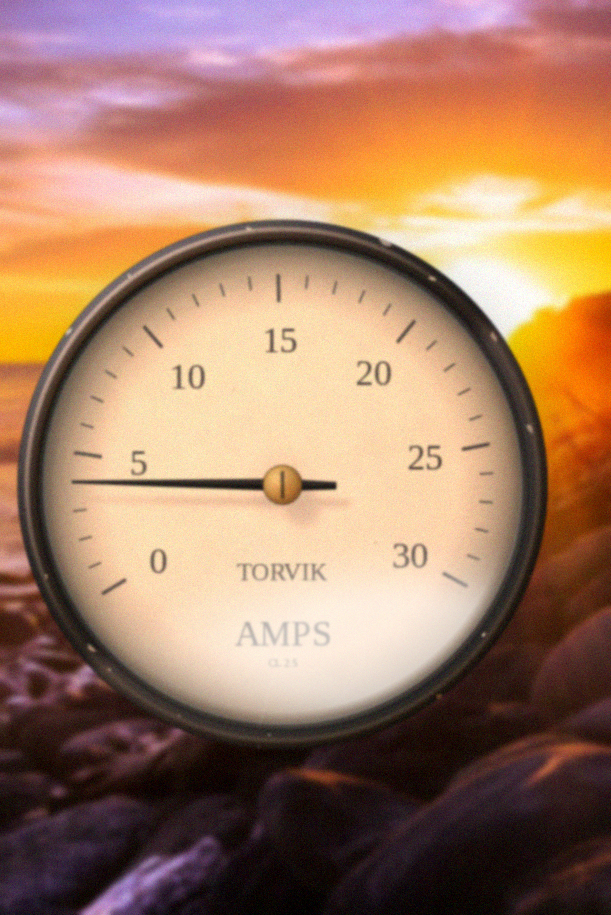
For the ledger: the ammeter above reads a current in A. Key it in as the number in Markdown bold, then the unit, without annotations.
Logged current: **4** A
